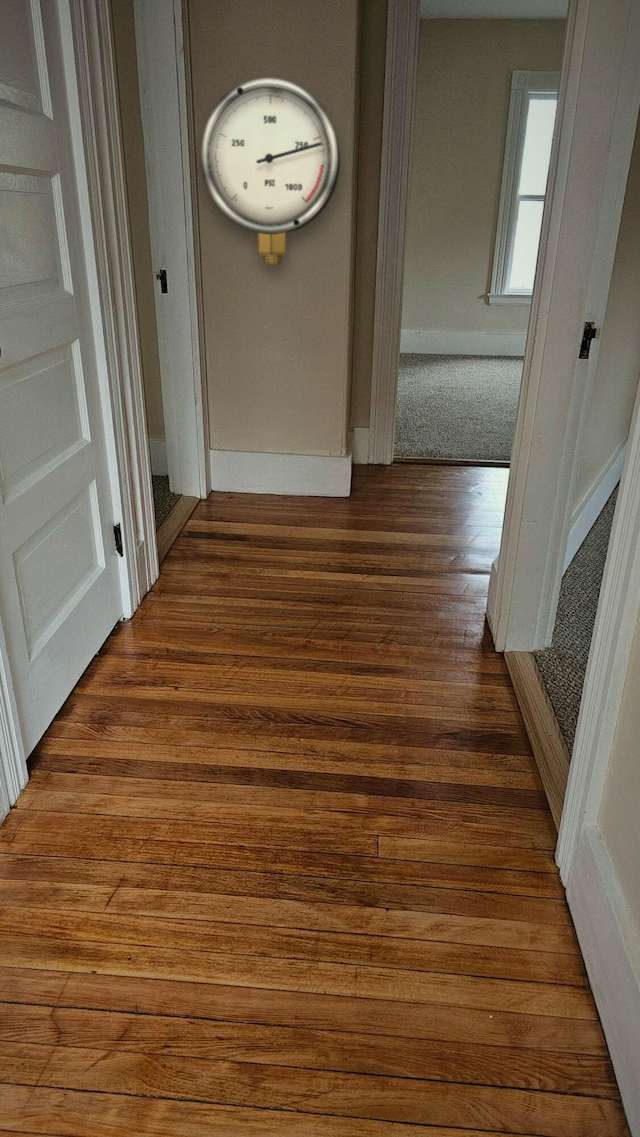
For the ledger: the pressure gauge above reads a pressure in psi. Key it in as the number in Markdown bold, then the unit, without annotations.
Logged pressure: **775** psi
